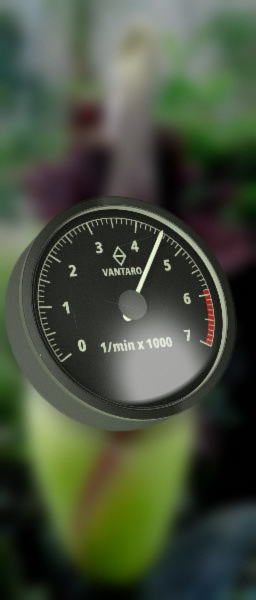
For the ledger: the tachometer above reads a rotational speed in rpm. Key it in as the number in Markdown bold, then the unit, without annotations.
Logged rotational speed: **4500** rpm
